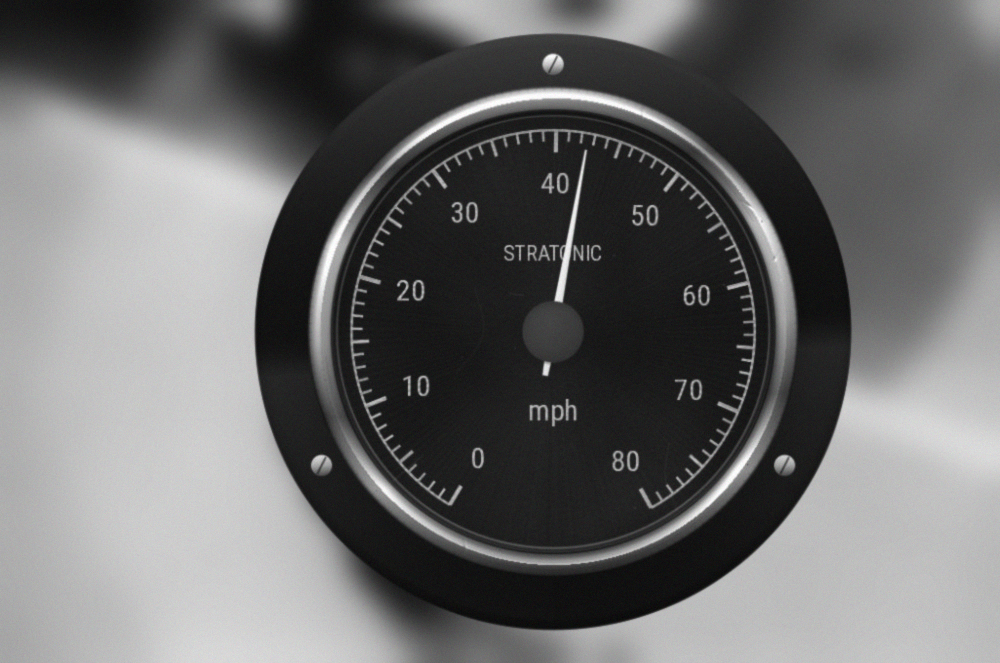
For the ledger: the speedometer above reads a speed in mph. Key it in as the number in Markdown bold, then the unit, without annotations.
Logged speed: **42.5** mph
